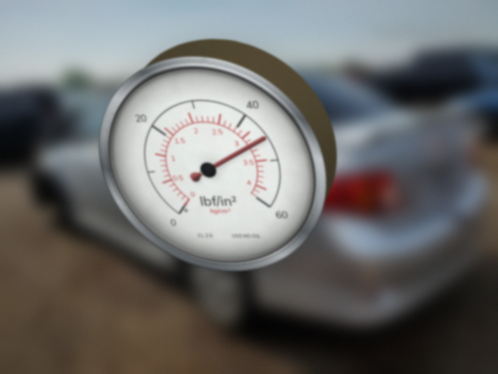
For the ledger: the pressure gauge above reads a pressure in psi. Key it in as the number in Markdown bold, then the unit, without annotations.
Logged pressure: **45** psi
